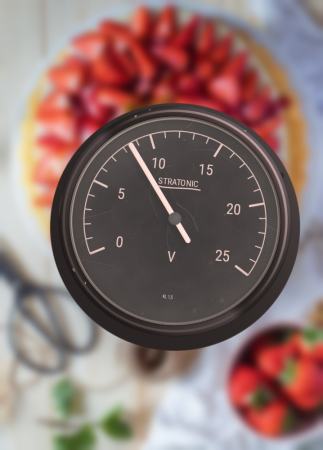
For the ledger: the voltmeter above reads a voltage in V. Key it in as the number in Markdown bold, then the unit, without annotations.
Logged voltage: **8.5** V
